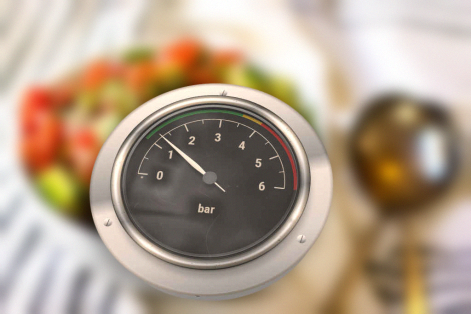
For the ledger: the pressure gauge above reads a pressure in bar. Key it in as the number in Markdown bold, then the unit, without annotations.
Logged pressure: **1.25** bar
